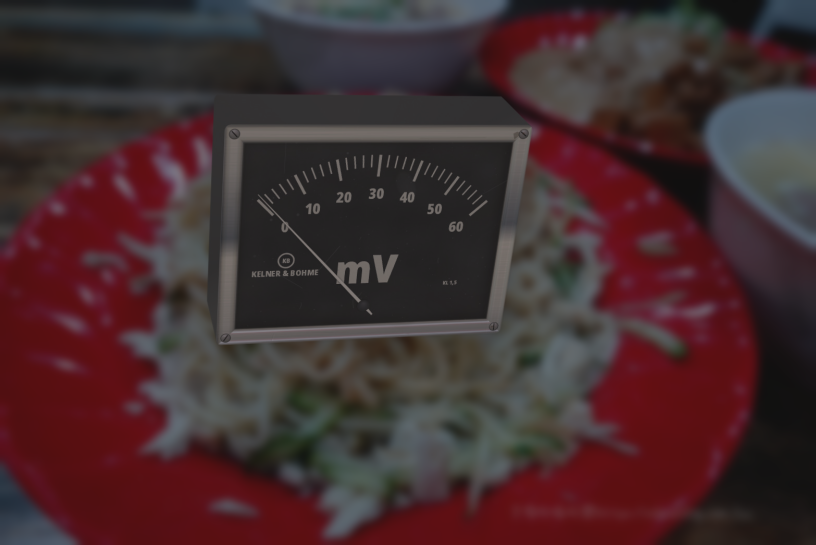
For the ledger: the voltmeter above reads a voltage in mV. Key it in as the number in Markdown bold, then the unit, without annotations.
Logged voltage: **1** mV
